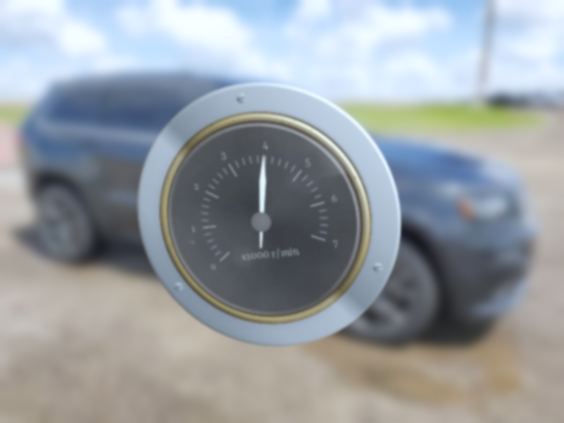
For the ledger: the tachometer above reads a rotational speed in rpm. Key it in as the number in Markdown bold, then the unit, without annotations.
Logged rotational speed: **4000** rpm
